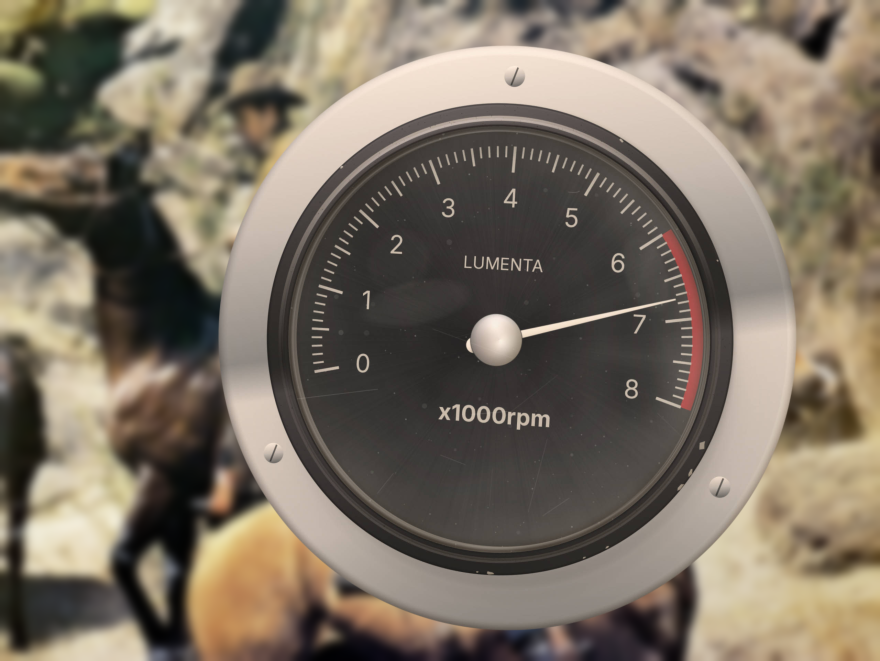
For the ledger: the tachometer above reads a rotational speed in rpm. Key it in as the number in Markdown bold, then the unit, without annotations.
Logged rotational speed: **6750** rpm
